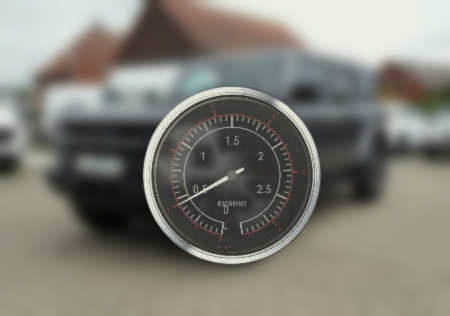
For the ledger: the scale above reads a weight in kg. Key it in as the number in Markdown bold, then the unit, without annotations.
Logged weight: **0.45** kg
